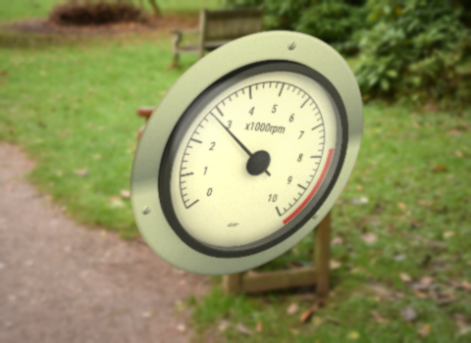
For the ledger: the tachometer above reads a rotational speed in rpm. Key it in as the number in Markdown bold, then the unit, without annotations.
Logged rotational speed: **2800** rpm
